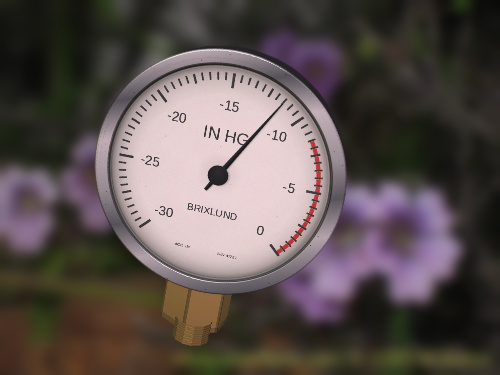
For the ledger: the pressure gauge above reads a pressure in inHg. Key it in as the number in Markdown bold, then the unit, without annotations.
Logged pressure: **-11.5** inHg
